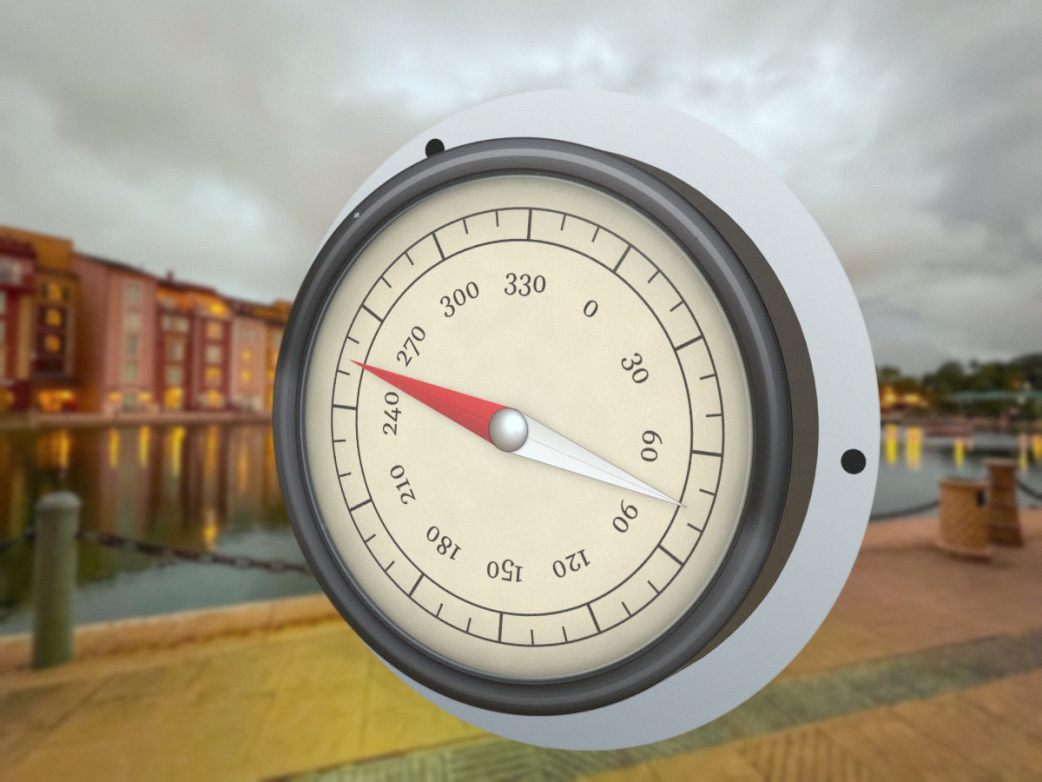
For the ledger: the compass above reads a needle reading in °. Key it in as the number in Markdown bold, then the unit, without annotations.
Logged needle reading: **255** °
